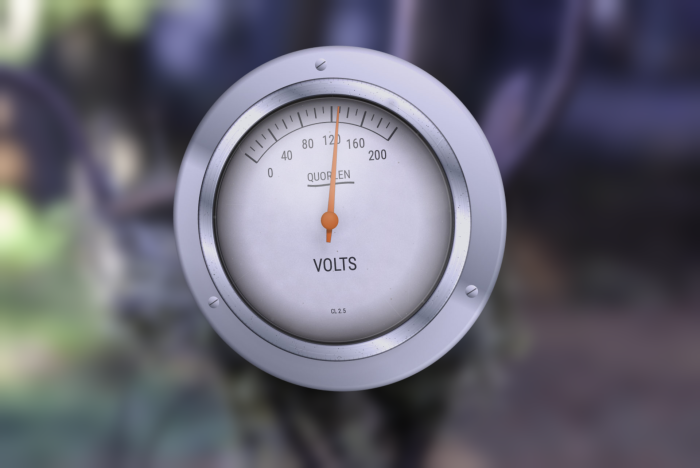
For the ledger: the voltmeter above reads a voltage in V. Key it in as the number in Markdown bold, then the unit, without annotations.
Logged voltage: **130** V
